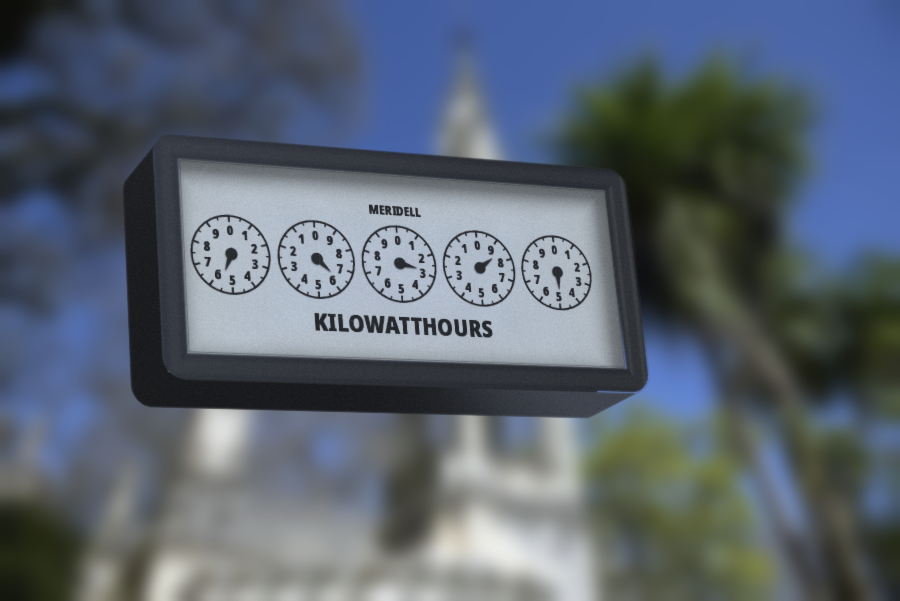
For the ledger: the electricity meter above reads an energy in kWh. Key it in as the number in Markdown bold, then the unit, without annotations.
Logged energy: **56285** kWh
